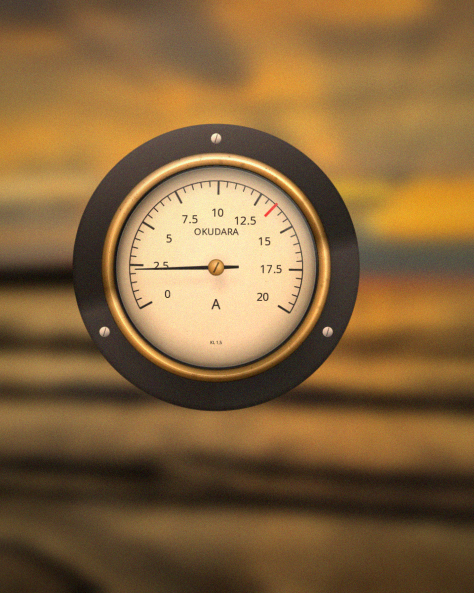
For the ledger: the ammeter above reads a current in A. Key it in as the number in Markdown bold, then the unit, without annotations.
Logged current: **2.25** A
